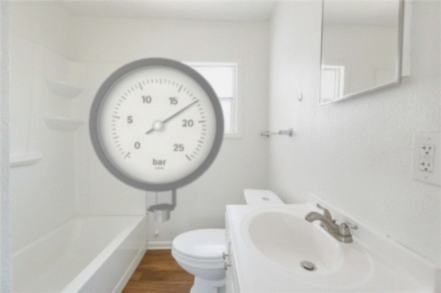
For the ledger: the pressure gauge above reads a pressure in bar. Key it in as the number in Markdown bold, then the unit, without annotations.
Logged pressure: **17.5** bar
